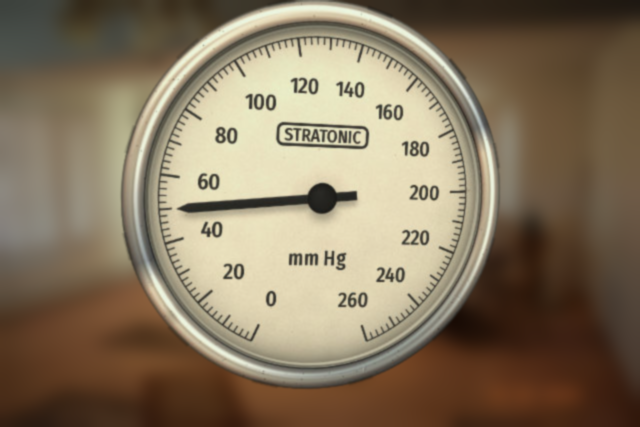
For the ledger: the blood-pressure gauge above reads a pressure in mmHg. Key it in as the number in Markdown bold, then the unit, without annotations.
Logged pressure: **50** mmHg
